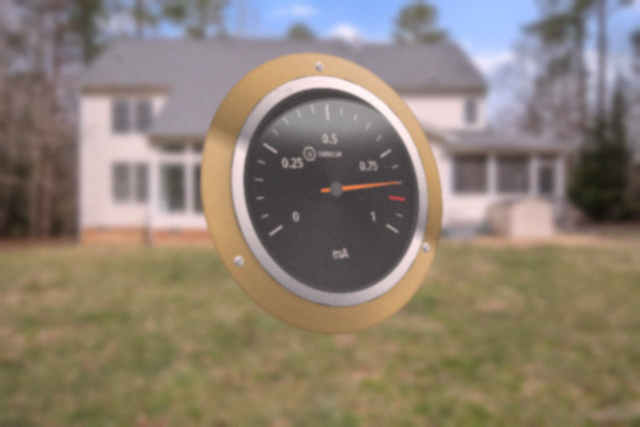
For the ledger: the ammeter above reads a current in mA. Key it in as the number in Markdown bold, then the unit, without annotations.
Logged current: **0.85** mA
